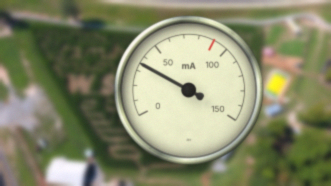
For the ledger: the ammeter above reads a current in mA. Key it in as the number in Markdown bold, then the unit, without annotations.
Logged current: **35** mA
